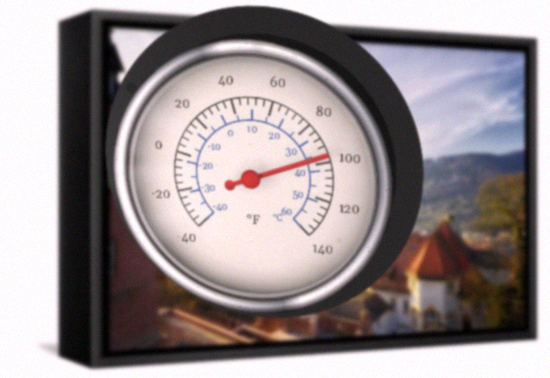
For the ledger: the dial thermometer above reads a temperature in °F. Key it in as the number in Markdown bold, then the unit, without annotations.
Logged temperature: **96** °F
